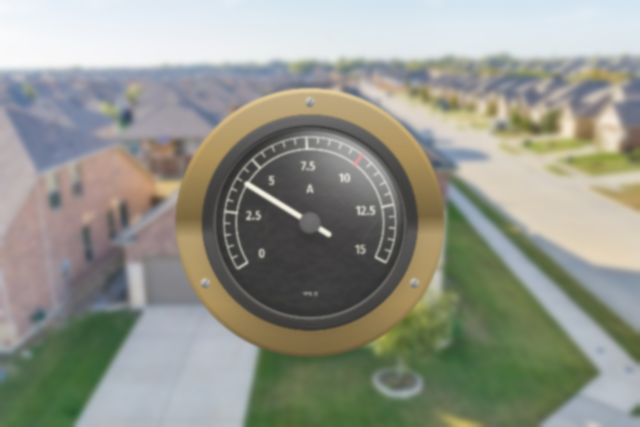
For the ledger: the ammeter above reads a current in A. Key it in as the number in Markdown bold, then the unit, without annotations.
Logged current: **4** A
